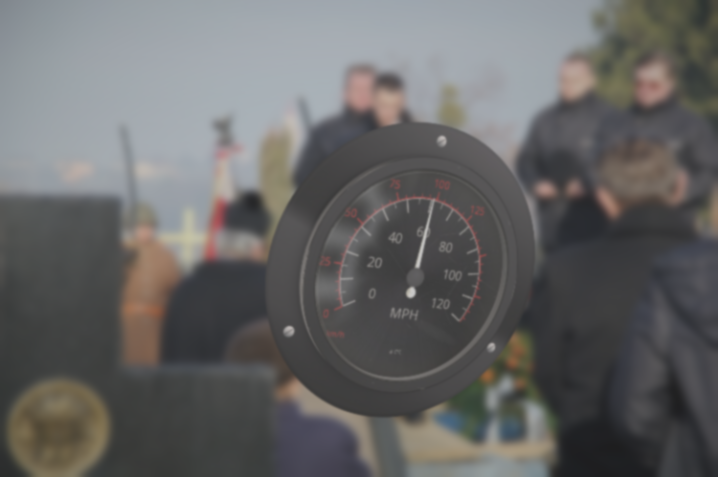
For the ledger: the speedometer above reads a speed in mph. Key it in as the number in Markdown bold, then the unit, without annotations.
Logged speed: **60** mph
